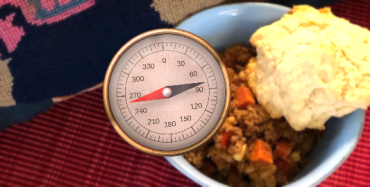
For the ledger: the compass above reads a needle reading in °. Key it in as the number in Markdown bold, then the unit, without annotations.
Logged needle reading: **260** °
